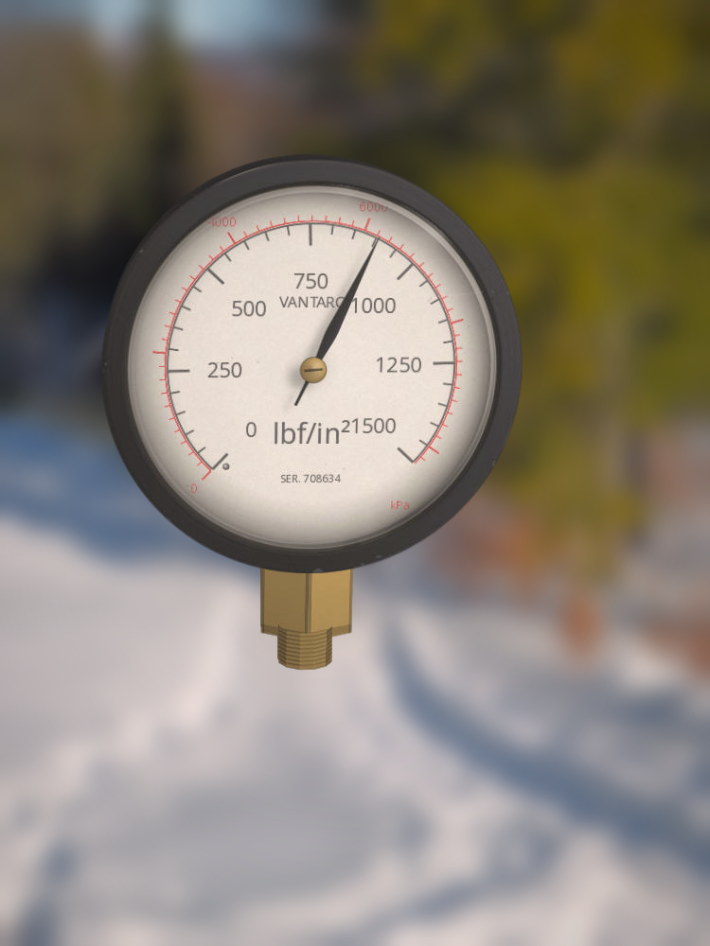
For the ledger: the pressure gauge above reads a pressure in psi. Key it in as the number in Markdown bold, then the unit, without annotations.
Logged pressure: **900** psi
